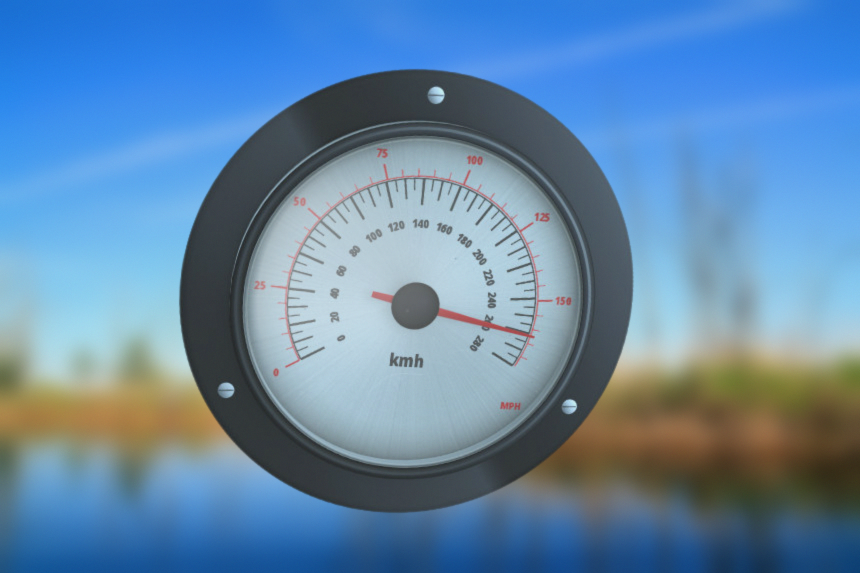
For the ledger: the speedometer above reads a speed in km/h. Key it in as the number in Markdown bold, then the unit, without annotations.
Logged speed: **260** km/h
